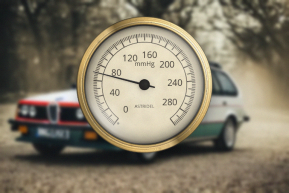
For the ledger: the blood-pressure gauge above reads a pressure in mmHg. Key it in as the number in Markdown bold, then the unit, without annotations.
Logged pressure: **70** mmHg
